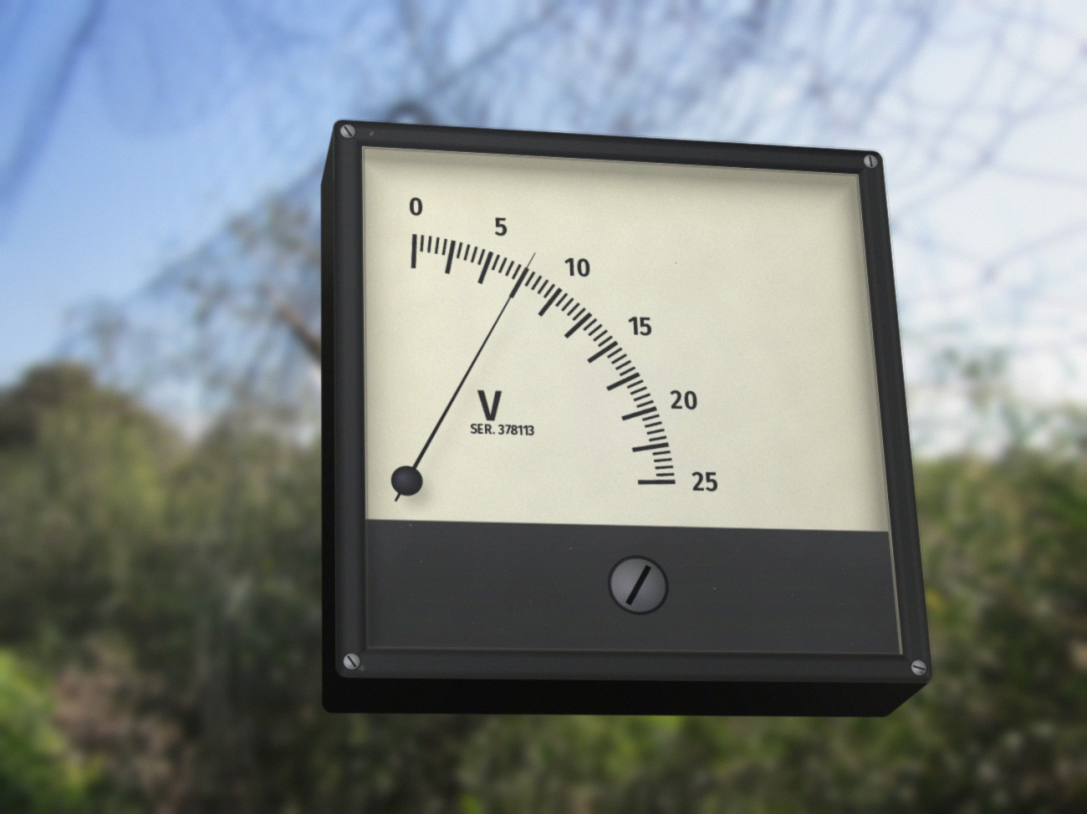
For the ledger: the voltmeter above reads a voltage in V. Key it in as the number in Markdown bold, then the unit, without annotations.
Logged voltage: **7.5** V
